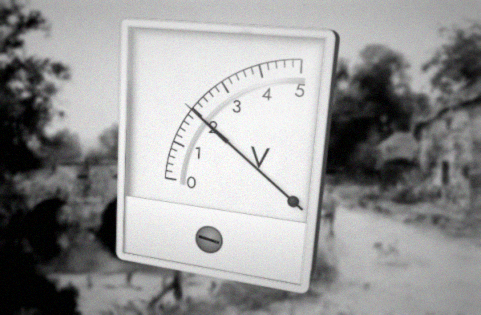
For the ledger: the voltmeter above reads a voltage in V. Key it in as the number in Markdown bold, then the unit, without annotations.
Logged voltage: **2** V
